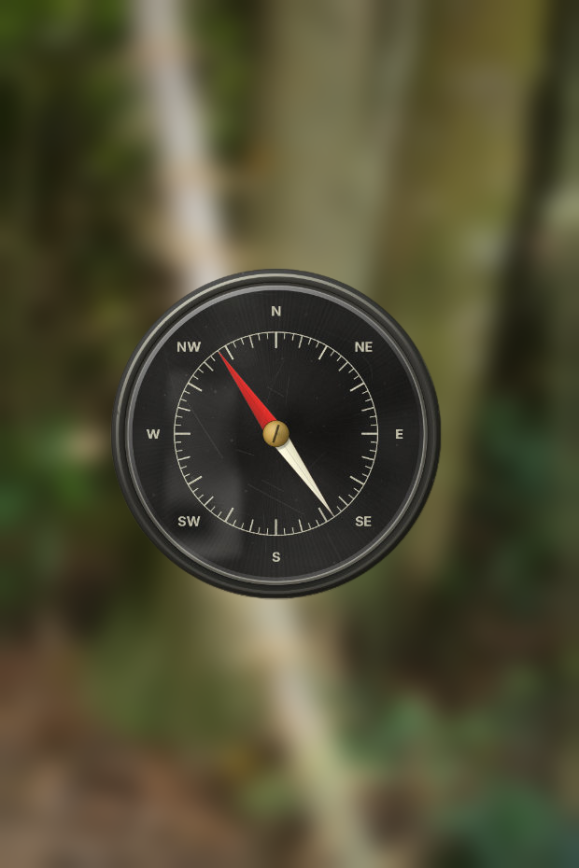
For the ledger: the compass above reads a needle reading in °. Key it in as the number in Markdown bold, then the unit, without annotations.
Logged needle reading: **325** °
